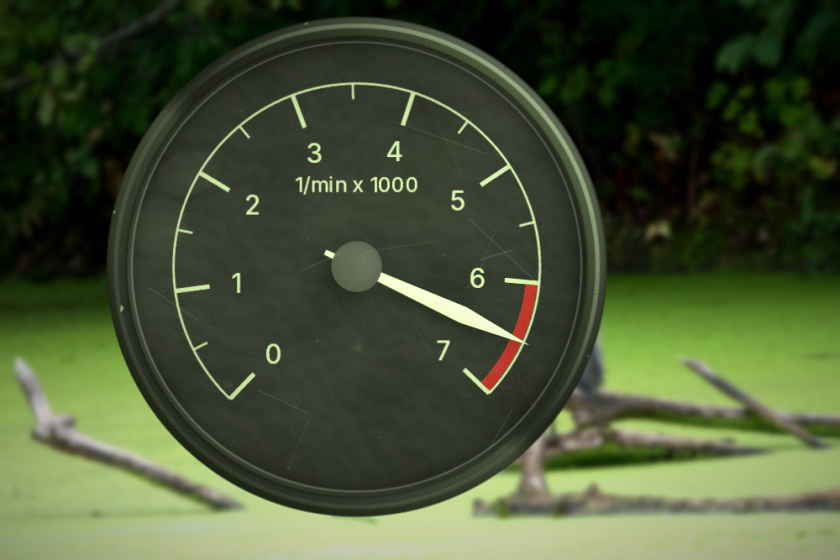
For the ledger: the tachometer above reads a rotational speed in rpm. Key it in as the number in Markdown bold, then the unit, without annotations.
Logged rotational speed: **6500** rpm
